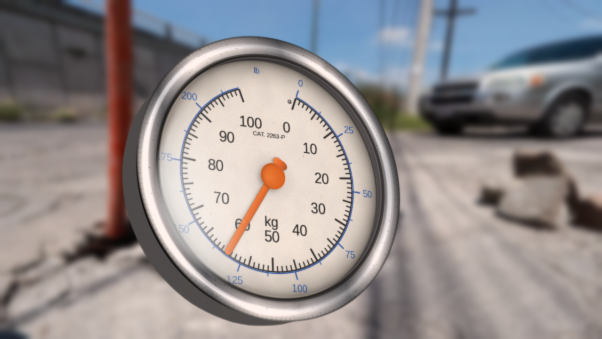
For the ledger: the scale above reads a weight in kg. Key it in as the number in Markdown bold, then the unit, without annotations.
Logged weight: **60** kg
